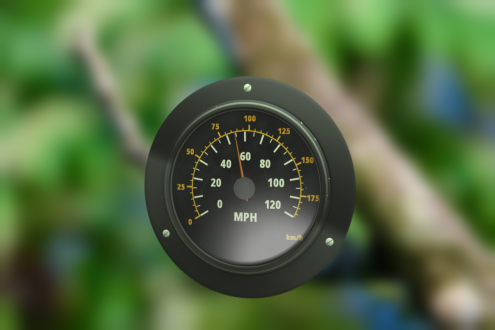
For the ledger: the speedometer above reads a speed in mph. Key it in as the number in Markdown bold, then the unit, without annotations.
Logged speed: **55** mph
